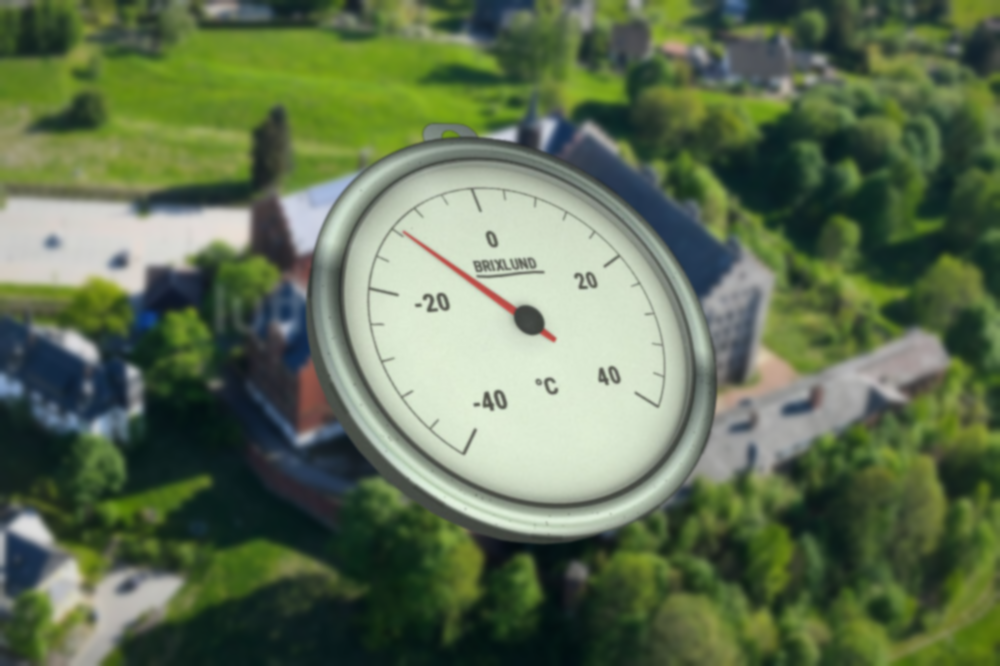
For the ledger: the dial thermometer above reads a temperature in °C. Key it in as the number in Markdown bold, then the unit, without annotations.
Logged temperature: **-12** °C
